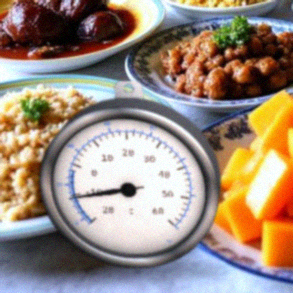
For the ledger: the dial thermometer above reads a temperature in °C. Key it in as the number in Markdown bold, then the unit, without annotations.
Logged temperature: **-10** °C
